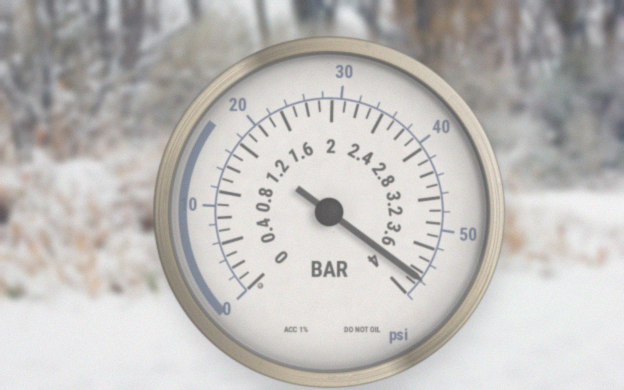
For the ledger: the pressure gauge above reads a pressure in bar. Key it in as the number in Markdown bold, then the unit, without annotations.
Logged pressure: **3.85** bar
